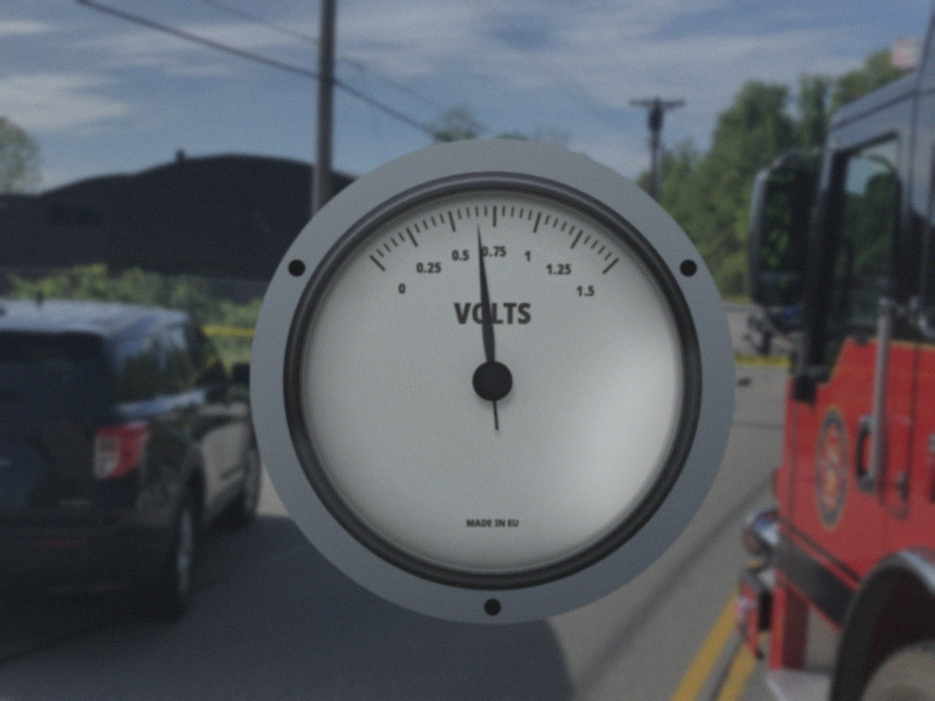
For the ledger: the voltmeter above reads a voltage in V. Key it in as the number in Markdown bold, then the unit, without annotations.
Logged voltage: **0.65** V
